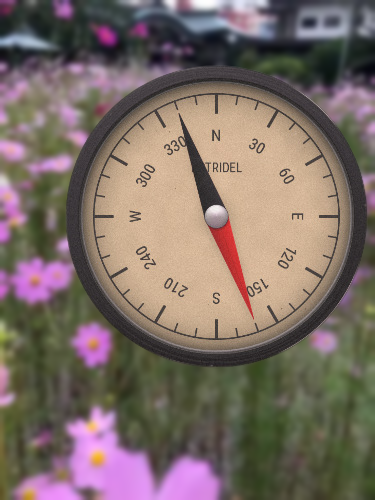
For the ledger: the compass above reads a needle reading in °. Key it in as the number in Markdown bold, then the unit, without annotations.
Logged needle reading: **160** °
